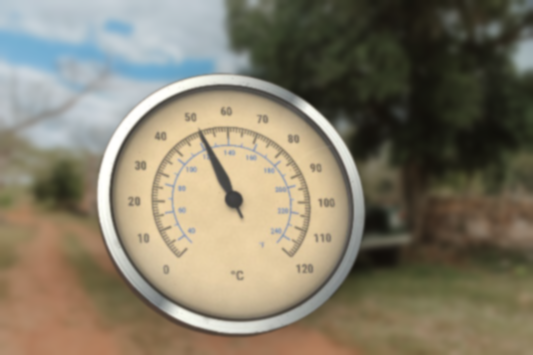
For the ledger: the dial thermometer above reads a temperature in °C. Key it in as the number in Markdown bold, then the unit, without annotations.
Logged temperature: **50** °C
